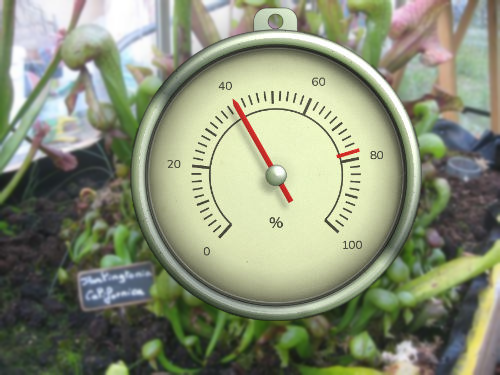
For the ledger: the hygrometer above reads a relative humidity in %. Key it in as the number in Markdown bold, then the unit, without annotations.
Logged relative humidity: **40** %
